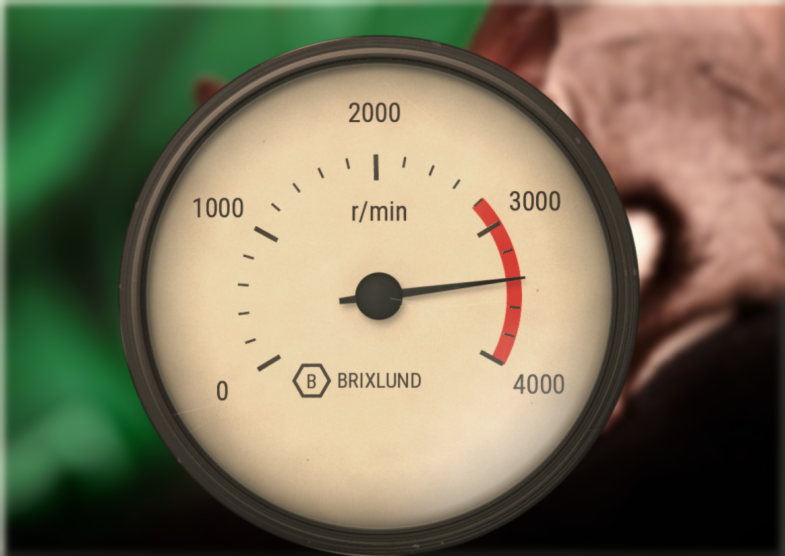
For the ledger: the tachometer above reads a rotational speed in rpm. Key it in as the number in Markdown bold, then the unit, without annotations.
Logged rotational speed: **3400** rpm
